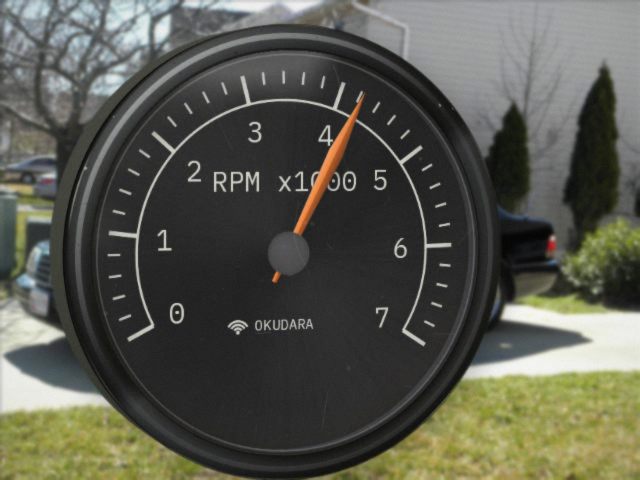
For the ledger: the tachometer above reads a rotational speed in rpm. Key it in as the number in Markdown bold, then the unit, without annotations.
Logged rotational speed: **4200** rpm
